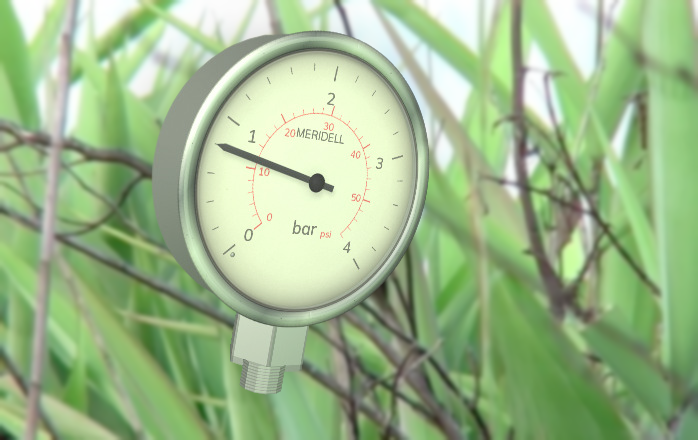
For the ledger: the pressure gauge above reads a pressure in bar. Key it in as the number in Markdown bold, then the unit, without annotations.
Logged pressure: **0.8** bar
